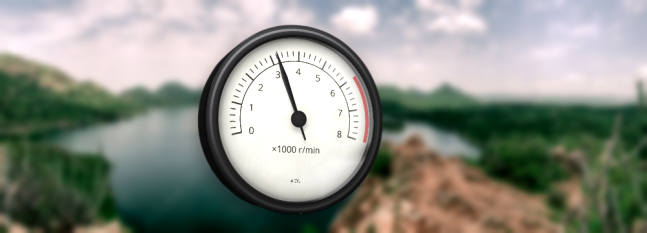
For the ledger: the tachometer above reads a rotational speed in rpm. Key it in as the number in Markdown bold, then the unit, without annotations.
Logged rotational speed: **3200** rpm
